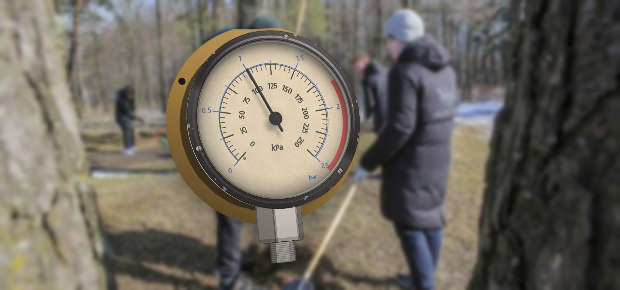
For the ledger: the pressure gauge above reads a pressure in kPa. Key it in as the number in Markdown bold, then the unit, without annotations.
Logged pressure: **100** kPa
